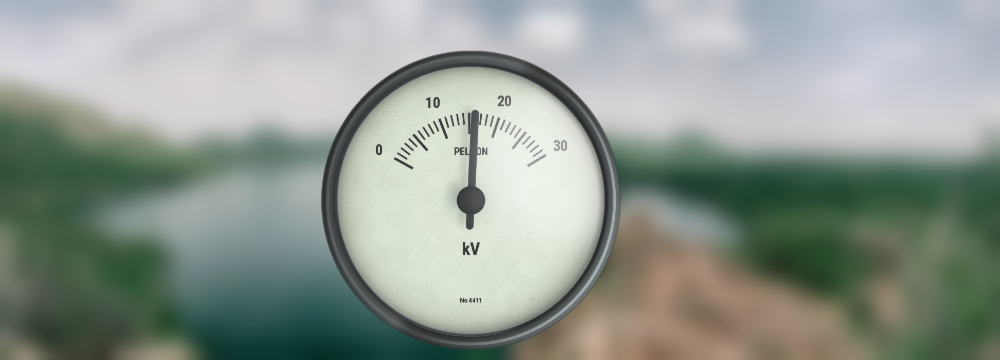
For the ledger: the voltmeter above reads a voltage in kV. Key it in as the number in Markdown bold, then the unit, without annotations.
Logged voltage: **16** kV
